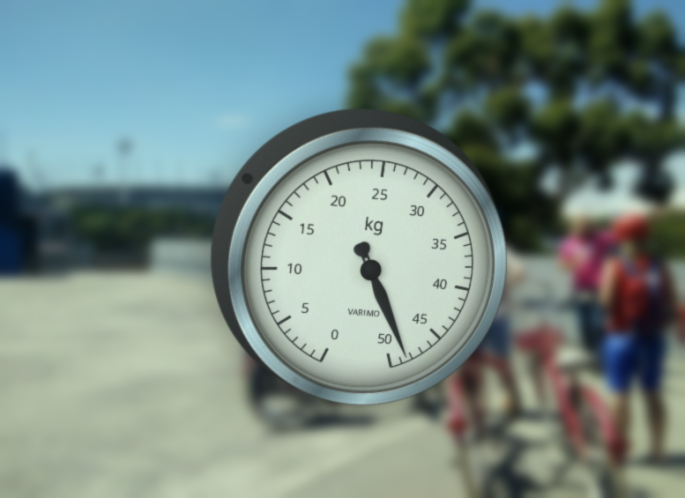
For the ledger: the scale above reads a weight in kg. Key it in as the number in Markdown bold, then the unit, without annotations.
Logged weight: **48.5** kg
